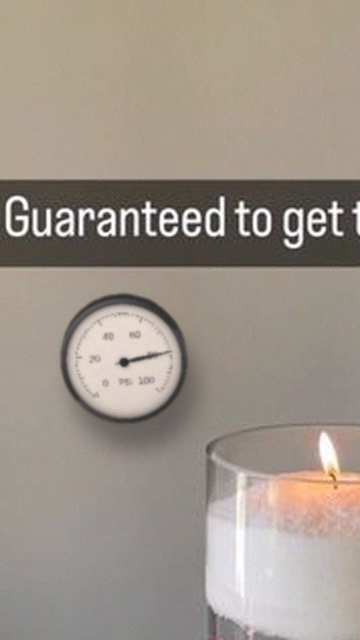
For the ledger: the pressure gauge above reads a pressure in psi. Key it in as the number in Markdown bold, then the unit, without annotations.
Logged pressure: **80** psi
